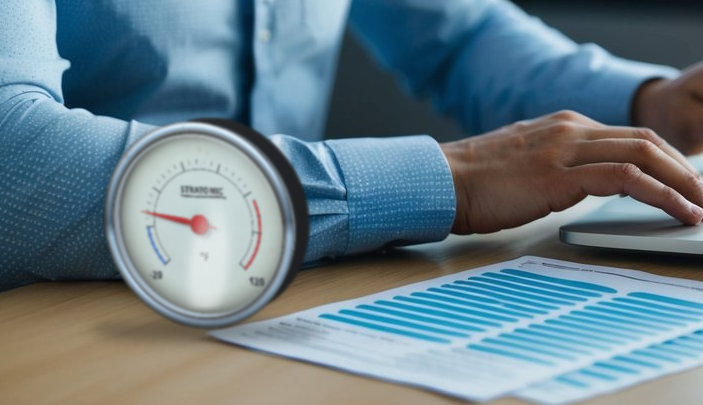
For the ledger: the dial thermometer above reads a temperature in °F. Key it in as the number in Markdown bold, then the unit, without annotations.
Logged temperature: **8** °F
